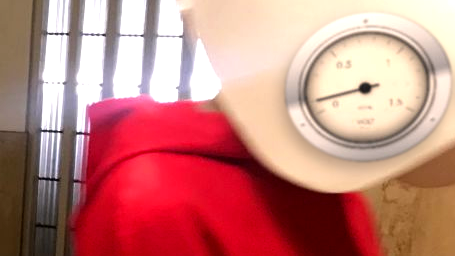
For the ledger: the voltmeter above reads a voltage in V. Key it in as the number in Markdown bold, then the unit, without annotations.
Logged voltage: **0.1** V
